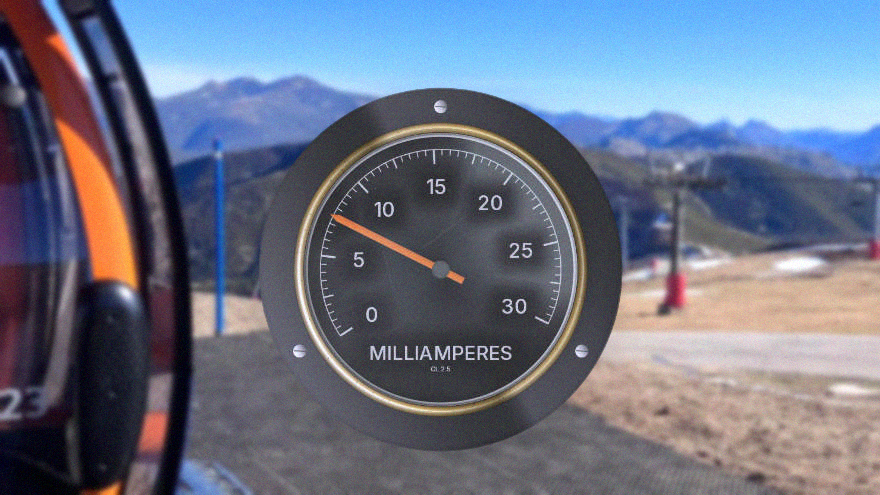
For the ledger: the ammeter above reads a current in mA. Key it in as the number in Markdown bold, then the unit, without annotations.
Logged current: **7.5** mA
